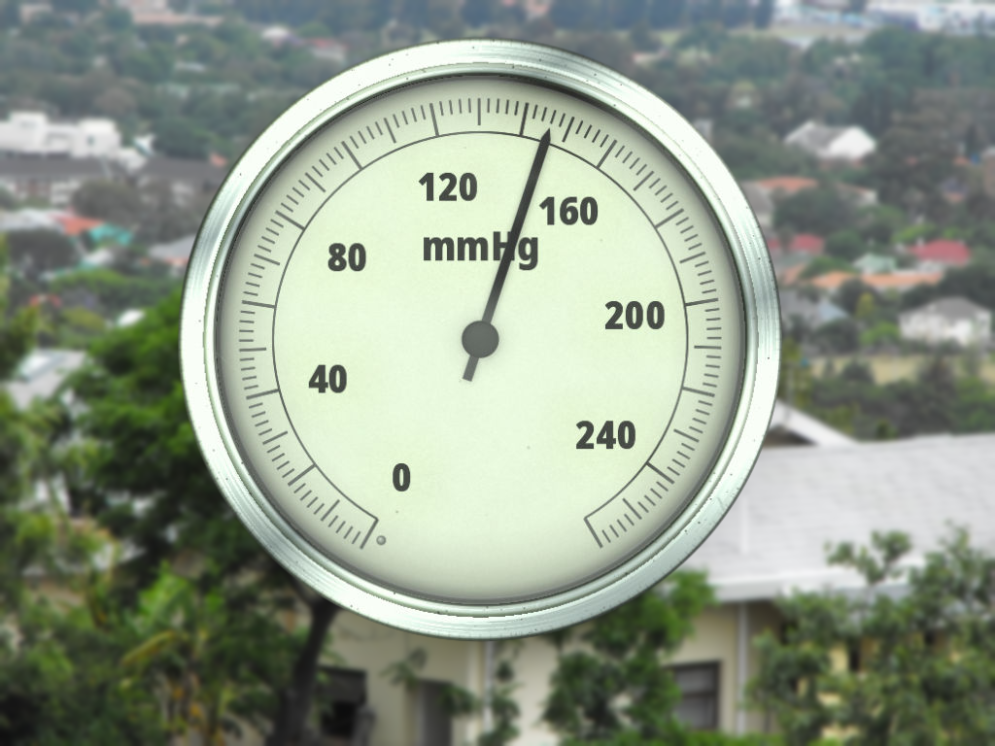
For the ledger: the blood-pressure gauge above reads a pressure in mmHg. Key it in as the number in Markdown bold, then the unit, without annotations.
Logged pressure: **146** mmHg
